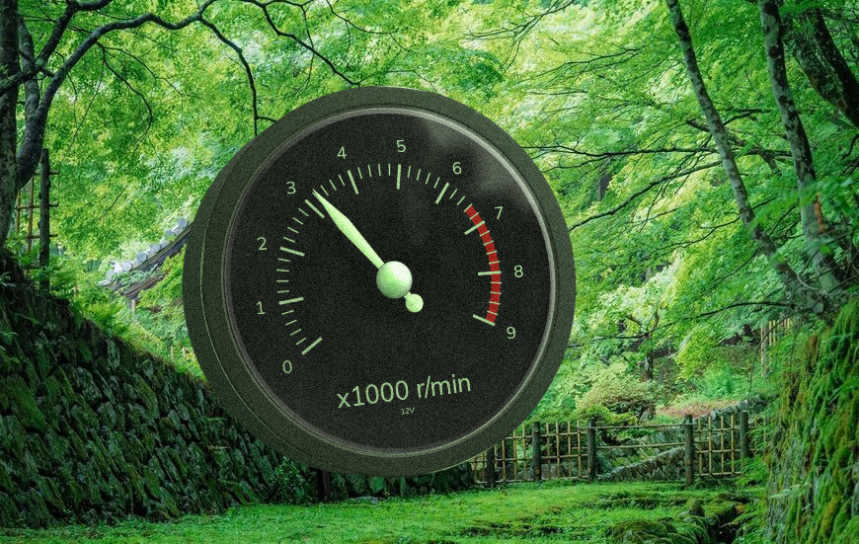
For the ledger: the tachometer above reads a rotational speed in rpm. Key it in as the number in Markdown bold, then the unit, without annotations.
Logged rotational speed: **3200** rpm
